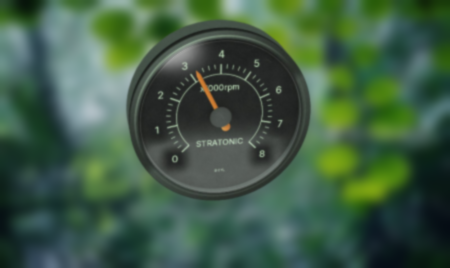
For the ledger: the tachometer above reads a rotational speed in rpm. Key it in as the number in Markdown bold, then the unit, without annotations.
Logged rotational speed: **3200** rpm
